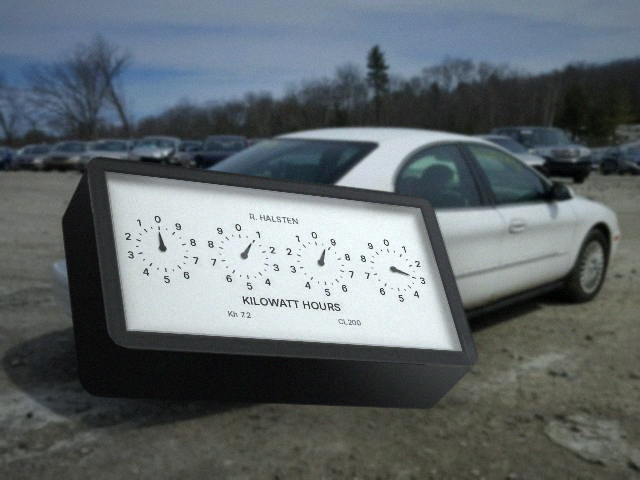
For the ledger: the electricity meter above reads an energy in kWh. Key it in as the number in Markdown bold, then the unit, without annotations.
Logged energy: **93** kWh
